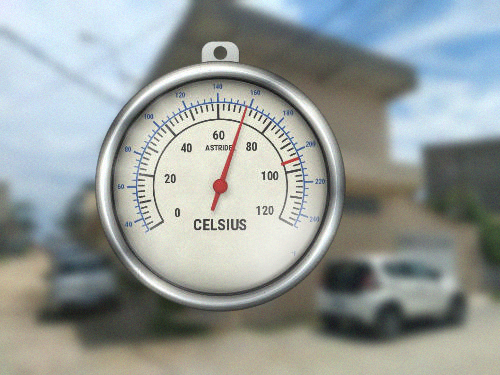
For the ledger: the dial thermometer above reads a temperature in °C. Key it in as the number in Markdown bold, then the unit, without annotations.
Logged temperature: **70** °C
